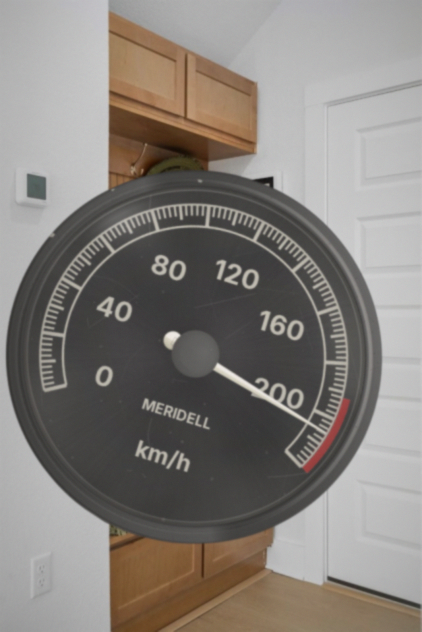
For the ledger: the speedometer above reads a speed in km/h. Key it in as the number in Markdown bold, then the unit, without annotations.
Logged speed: **206** km/h
